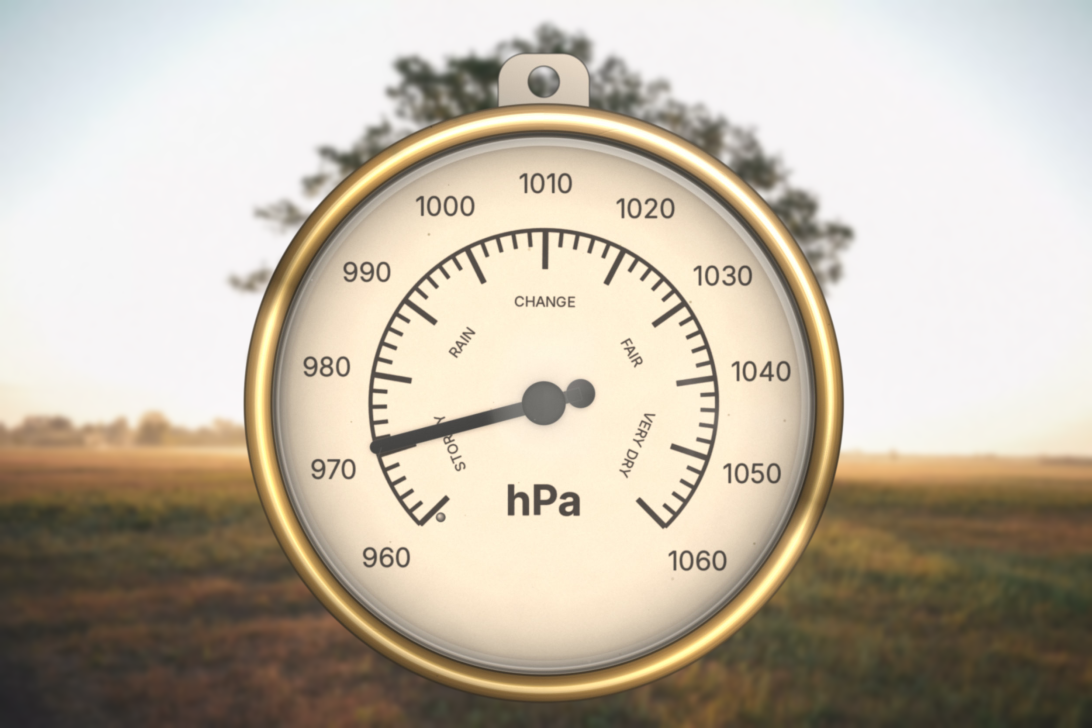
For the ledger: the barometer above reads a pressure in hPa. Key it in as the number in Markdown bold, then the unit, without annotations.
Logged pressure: **971** hPa
